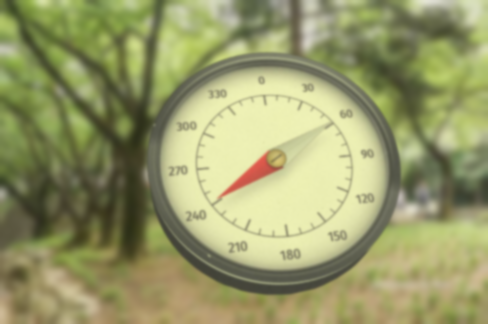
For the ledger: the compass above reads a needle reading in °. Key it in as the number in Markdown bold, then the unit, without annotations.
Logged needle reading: **240** °
